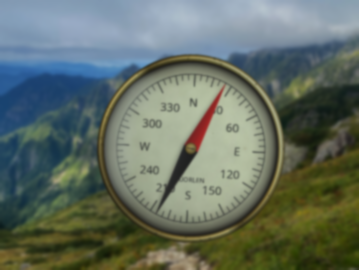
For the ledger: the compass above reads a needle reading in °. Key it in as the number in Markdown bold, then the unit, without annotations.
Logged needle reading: **25** °
